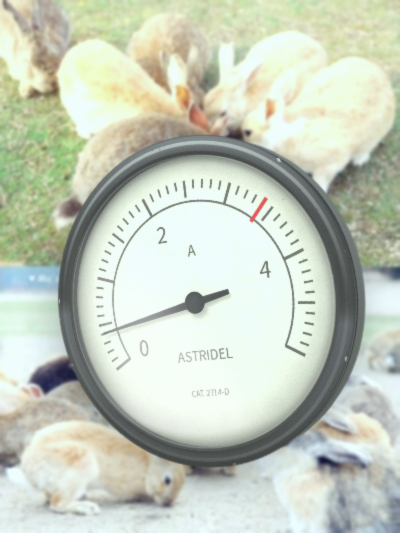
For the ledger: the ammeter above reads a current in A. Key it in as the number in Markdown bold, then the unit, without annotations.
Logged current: **0.4** A
